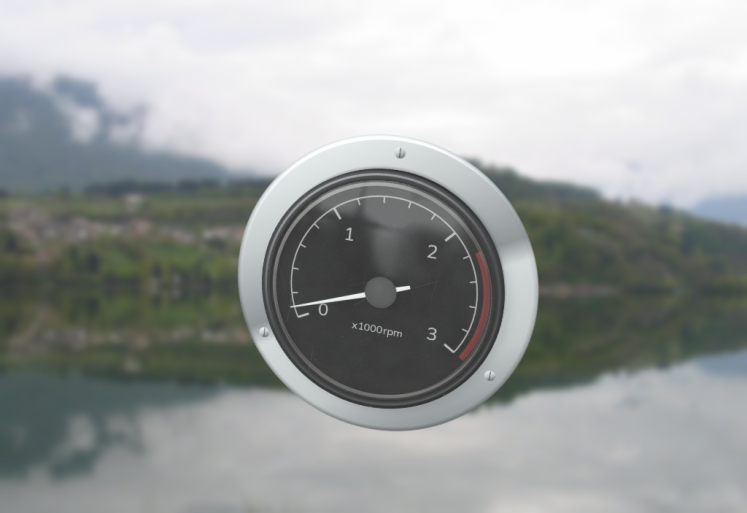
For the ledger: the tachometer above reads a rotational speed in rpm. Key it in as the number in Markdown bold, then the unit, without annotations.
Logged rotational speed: **100** rpm
